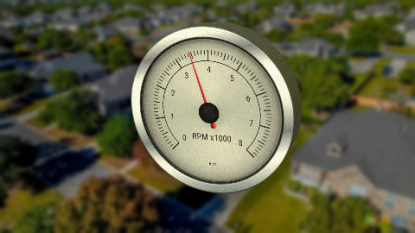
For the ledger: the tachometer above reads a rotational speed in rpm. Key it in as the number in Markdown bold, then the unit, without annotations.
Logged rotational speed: **3500** rpm
